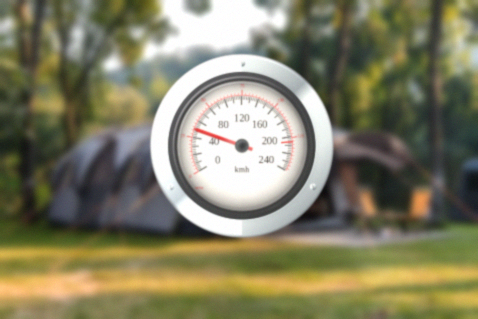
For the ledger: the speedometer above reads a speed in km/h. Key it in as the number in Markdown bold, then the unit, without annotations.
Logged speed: **50** km/h
